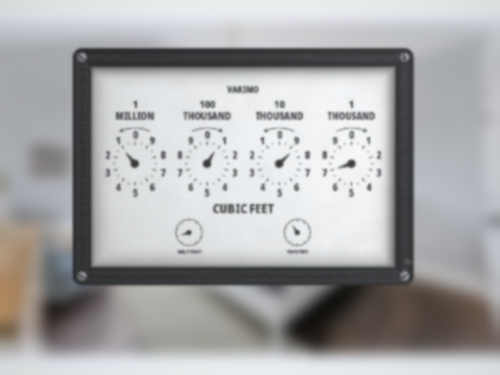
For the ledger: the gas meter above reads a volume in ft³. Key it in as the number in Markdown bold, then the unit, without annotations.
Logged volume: **108700** ft³
